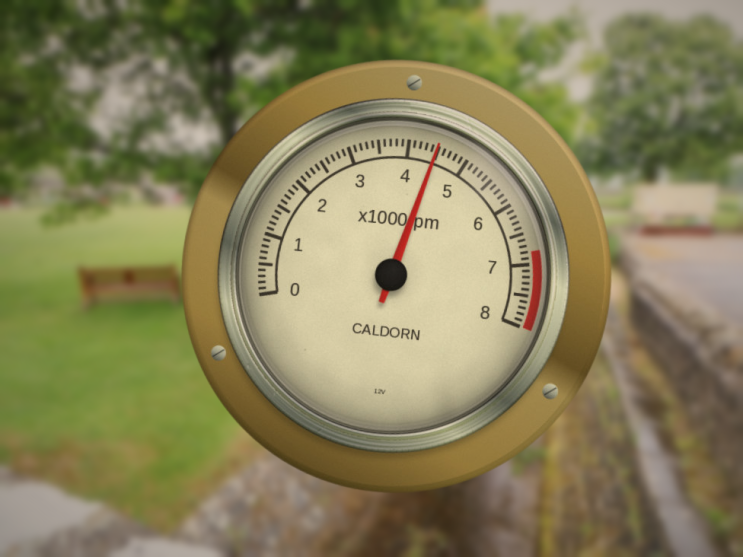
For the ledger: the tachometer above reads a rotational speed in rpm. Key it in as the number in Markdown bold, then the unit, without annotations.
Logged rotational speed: **4500** rpm
